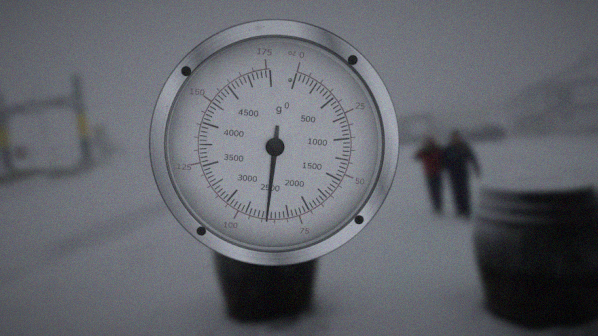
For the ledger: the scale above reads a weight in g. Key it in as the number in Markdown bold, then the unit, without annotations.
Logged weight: **2500** g
